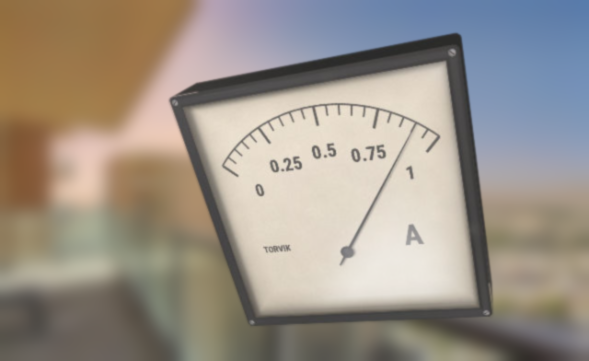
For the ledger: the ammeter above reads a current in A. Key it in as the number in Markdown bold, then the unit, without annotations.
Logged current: **0.9** A
